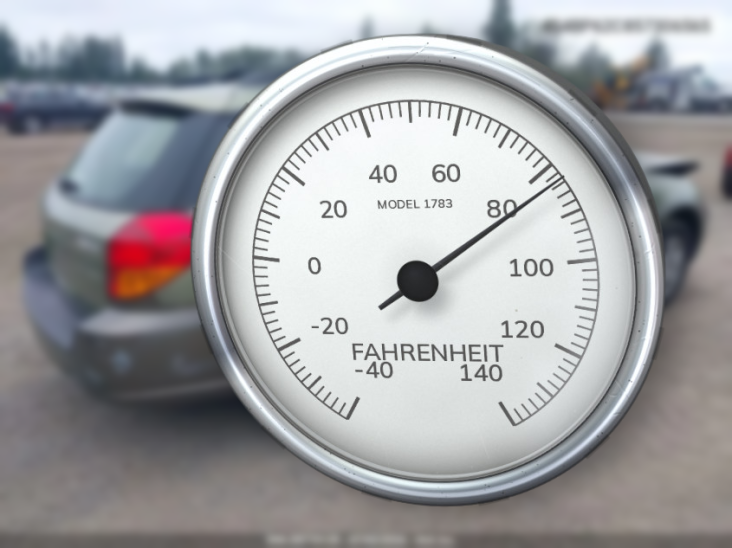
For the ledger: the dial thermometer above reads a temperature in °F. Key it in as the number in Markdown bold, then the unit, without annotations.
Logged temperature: **83** °F
